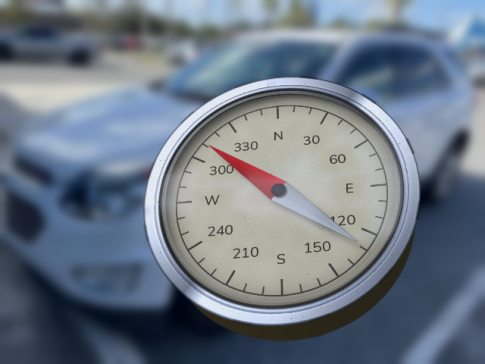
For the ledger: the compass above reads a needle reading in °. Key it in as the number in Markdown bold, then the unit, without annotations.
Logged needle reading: **310** °
